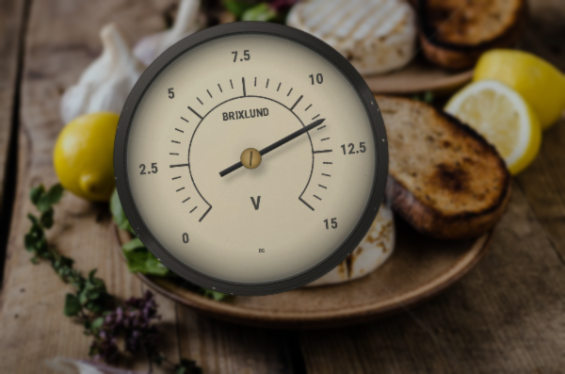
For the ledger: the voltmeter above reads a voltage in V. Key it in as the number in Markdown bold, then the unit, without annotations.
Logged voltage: **11.25** V
